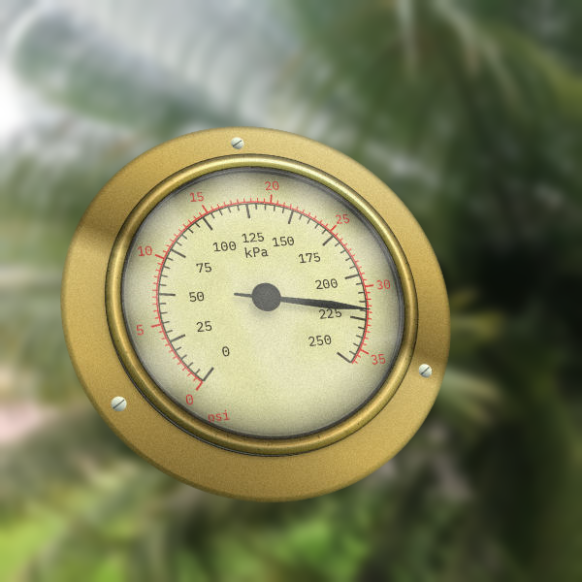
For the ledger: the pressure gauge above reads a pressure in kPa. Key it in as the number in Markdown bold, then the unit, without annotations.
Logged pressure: **220** kPa
